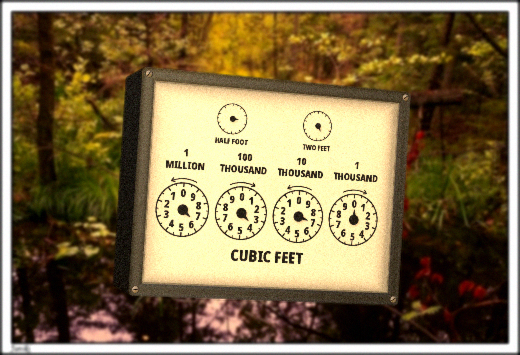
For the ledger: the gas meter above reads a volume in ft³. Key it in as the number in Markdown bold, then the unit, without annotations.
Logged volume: **637000** ft³
